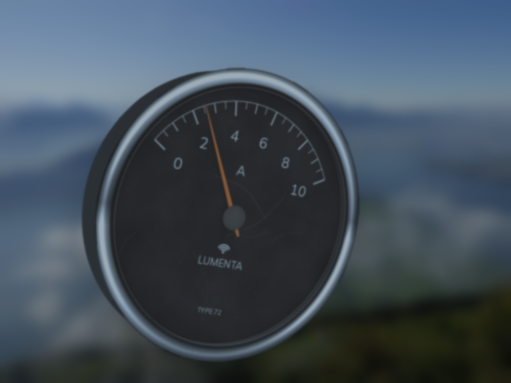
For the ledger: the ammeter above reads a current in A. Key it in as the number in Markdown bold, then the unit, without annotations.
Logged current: **2.5** A
